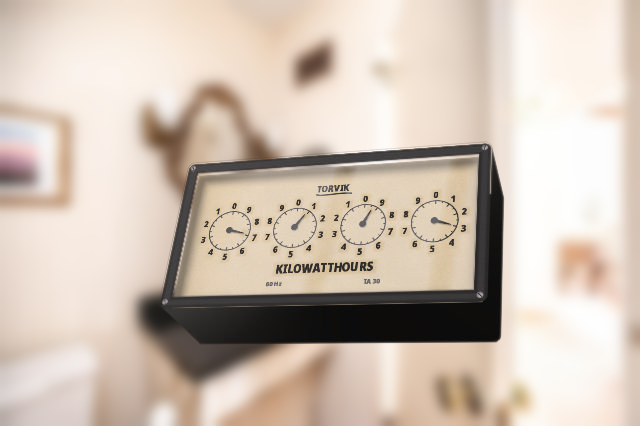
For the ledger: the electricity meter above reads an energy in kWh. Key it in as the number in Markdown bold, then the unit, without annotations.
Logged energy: **7093** kWh
